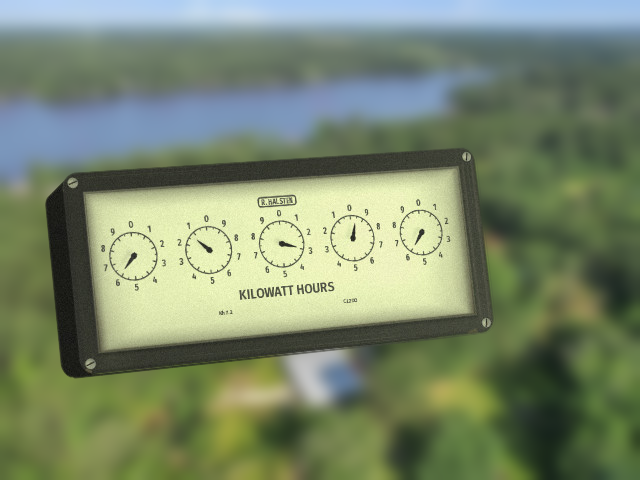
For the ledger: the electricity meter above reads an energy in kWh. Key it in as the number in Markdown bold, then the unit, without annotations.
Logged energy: **61296** kWh
